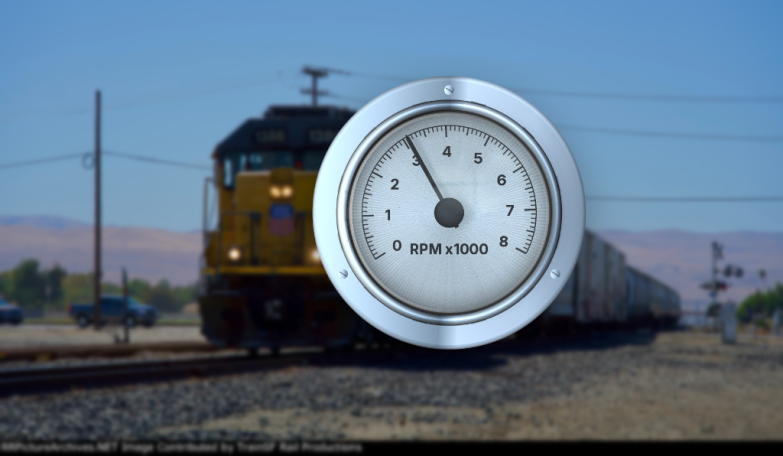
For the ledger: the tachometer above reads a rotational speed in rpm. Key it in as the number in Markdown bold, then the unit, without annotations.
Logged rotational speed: **3100** rpm
